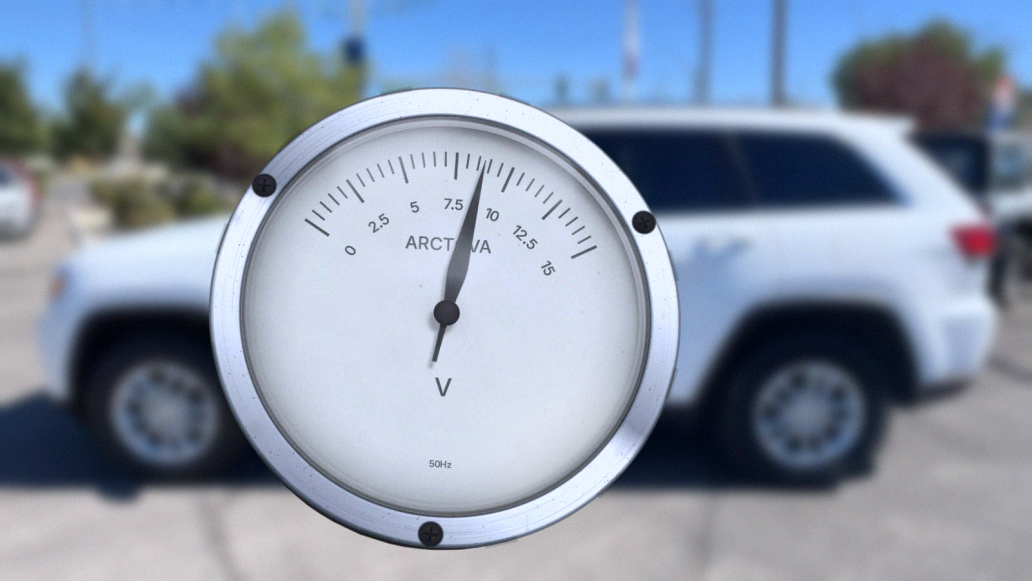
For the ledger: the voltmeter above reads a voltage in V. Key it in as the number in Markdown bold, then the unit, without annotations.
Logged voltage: **8.75** V
